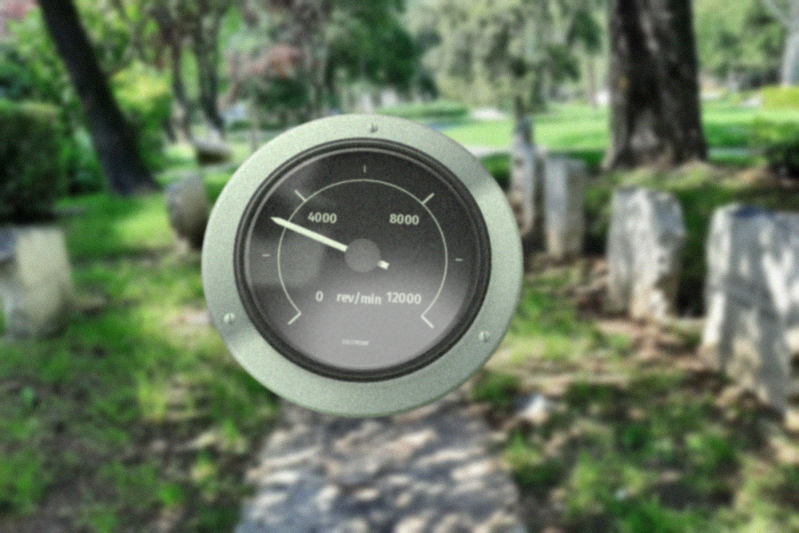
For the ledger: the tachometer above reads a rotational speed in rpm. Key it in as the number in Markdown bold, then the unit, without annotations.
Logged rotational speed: **3000** rpm
